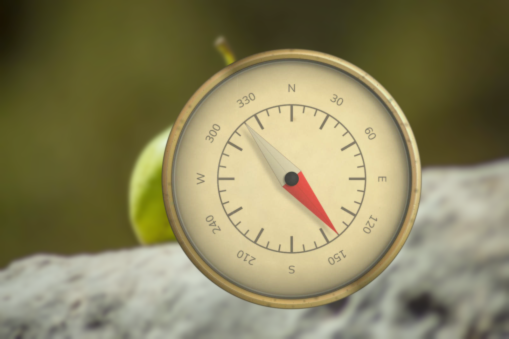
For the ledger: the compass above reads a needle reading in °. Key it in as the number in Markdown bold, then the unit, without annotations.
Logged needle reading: **140** °
